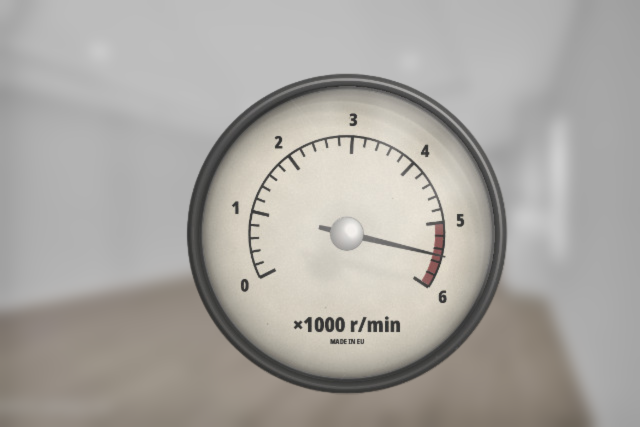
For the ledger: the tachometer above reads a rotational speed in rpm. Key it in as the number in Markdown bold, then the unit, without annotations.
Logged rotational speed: **5500** rpm
